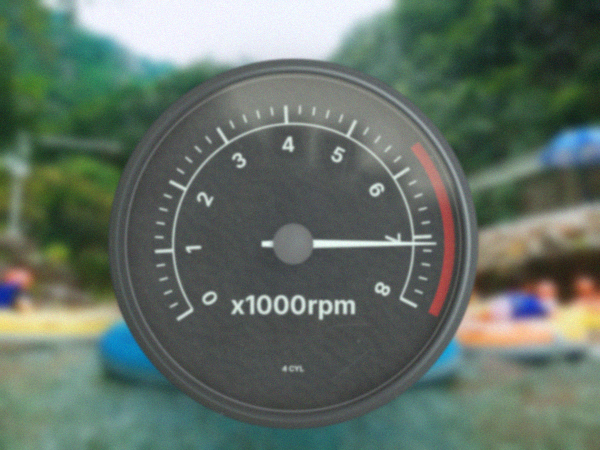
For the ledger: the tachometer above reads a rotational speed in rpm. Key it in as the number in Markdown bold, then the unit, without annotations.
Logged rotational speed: **7100** rpm
